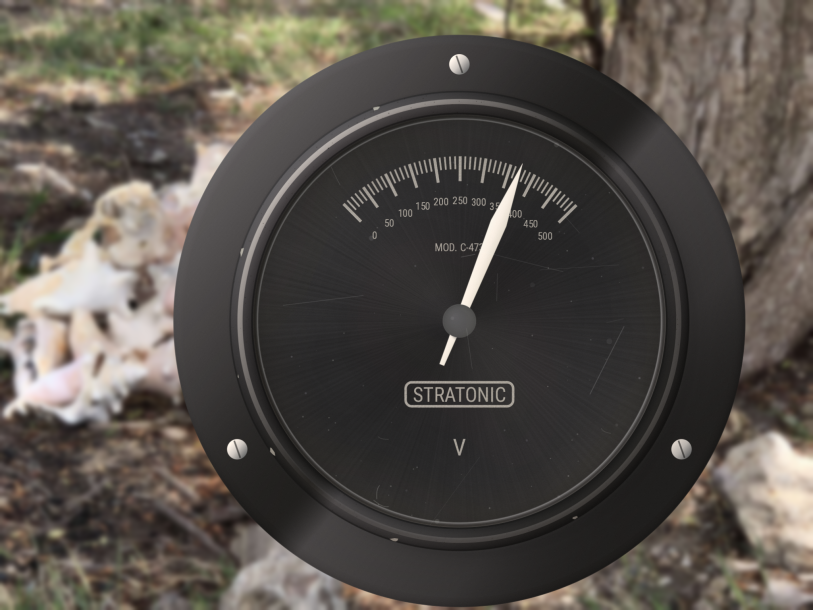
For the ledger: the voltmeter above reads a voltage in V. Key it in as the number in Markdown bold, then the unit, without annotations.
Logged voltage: **370** V
